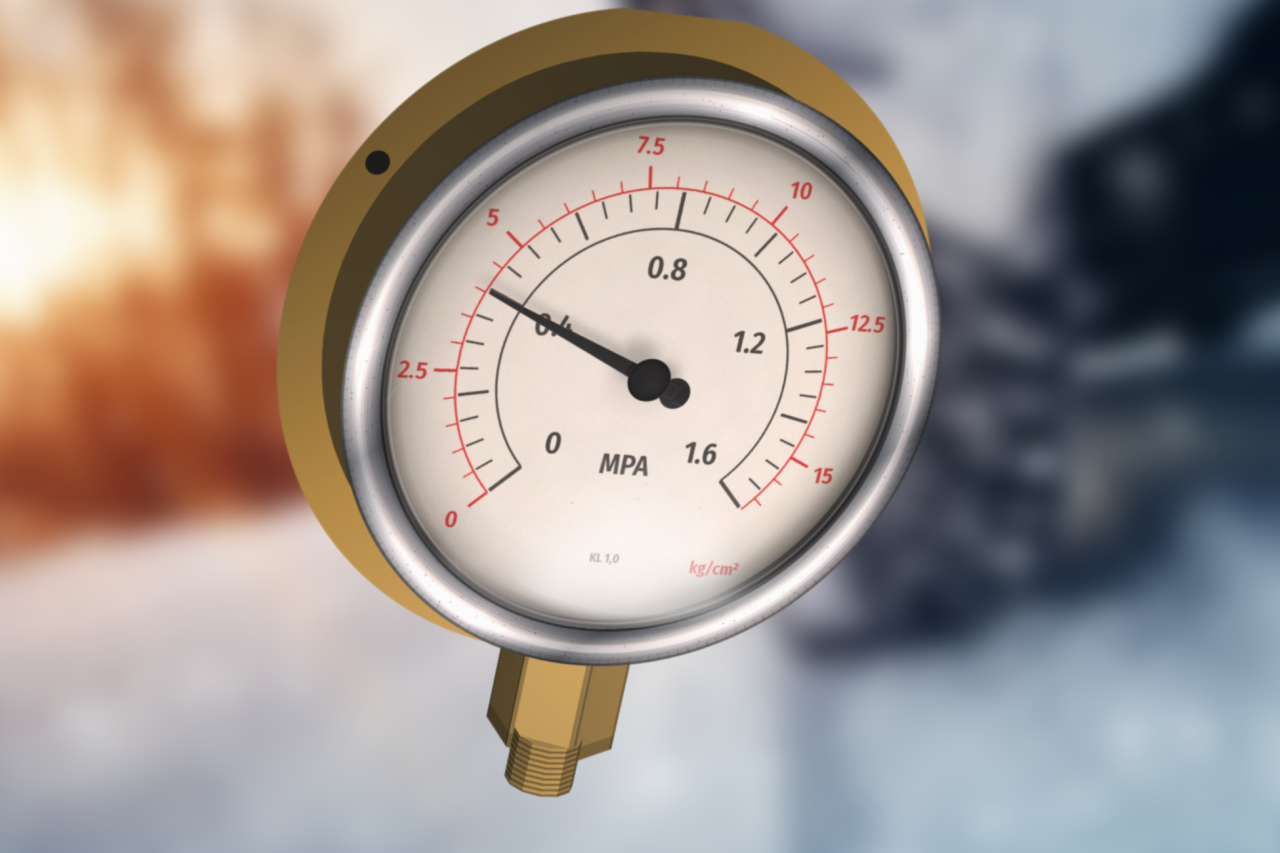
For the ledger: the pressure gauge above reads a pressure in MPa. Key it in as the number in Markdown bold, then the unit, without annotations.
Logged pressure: **0.4** MPa
